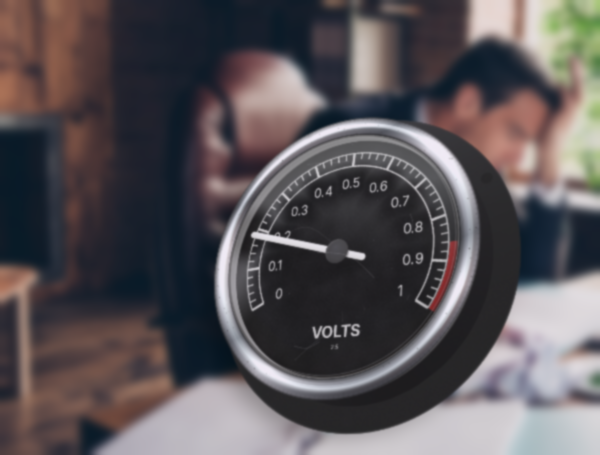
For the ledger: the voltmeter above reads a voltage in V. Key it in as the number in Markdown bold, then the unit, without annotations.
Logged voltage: **0.18** V
